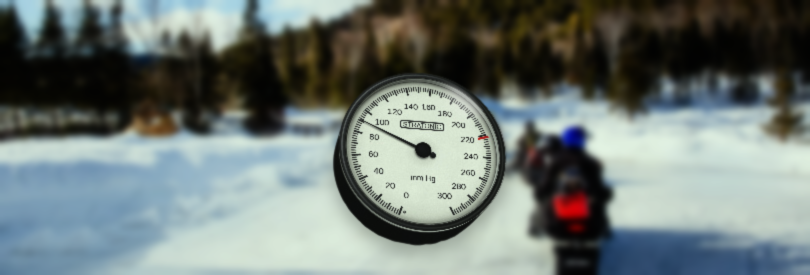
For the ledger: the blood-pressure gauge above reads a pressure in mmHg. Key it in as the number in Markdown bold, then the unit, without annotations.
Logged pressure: **90** mmHg
